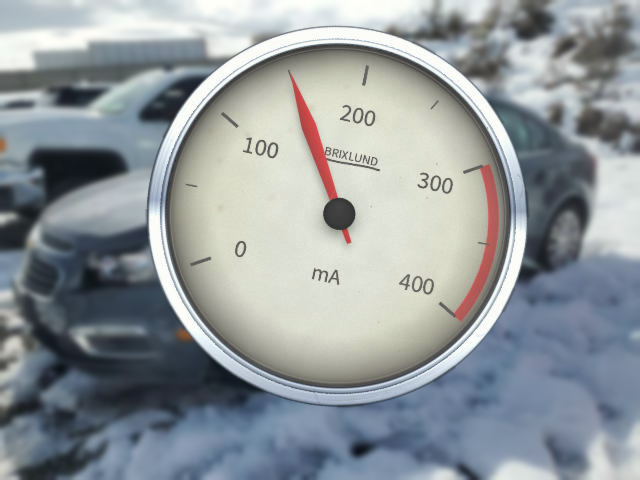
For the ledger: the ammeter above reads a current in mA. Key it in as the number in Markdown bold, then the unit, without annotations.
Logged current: **150** mA
